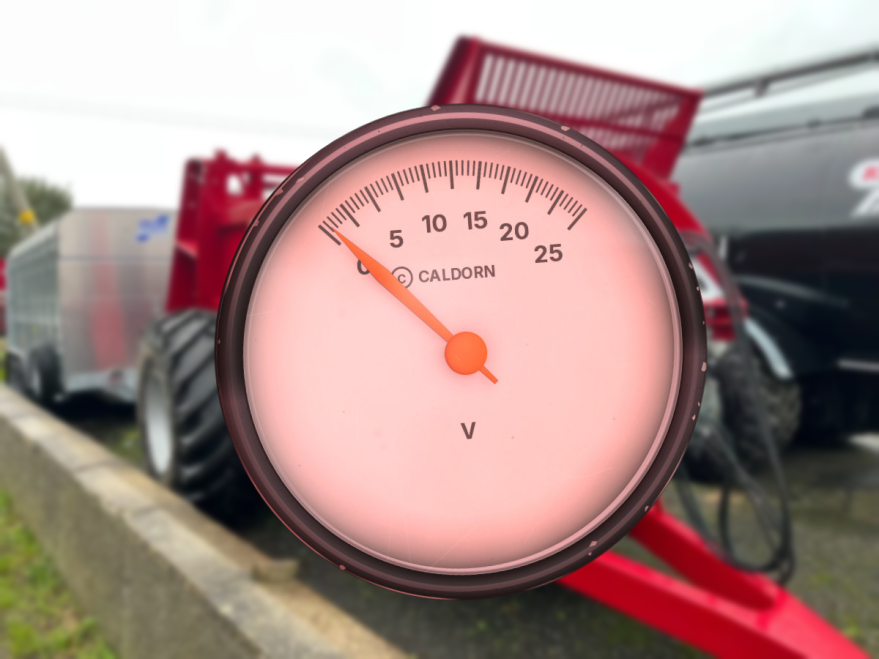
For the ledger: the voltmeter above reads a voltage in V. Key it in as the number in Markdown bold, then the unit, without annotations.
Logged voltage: **0.5** V
